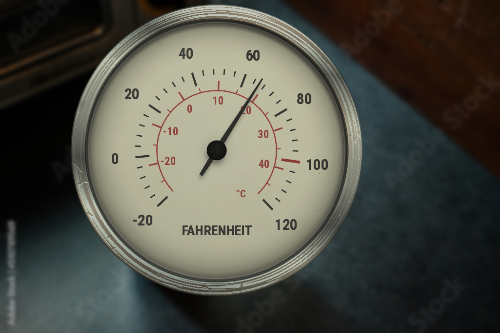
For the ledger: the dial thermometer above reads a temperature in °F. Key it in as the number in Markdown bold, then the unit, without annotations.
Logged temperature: **66** °F
